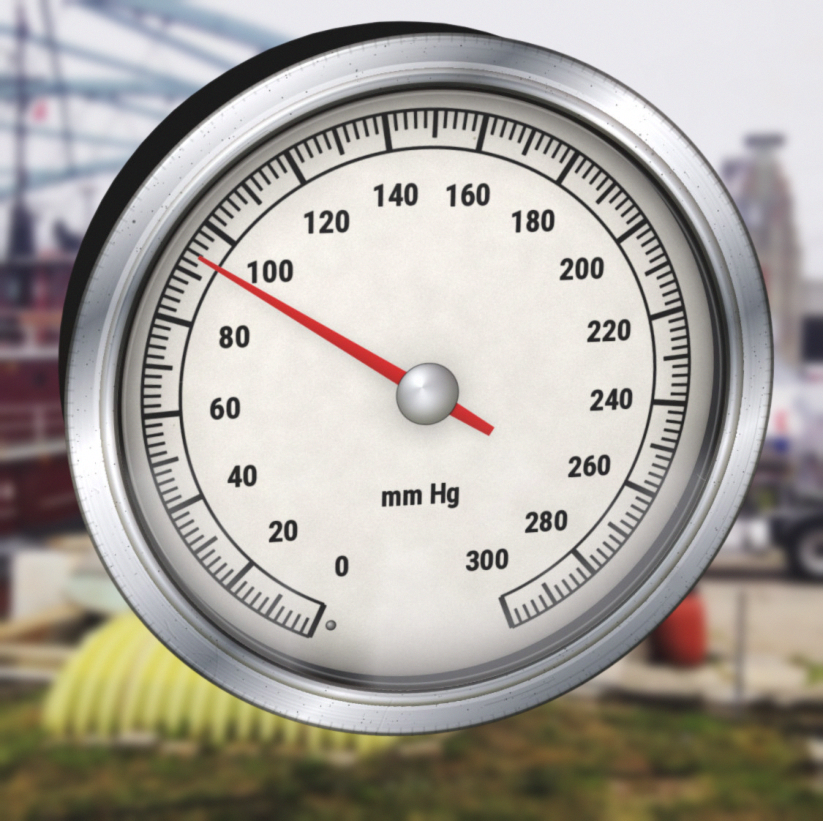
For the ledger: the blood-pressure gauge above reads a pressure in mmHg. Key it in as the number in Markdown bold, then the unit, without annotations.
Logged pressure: **94** mmHg
